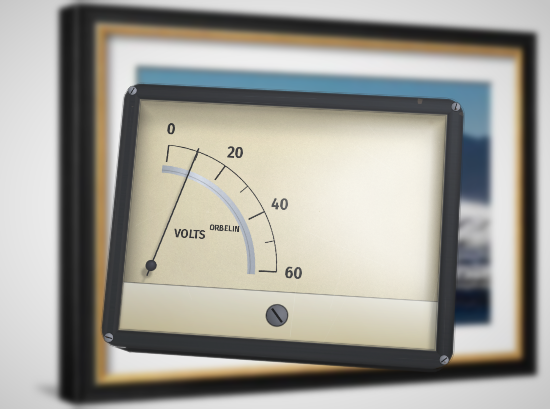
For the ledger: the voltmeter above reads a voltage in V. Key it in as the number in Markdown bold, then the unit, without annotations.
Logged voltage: **10** V
